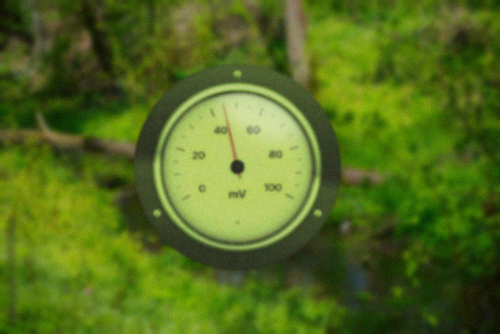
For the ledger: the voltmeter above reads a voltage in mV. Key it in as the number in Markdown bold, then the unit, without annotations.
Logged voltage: **45** mV
